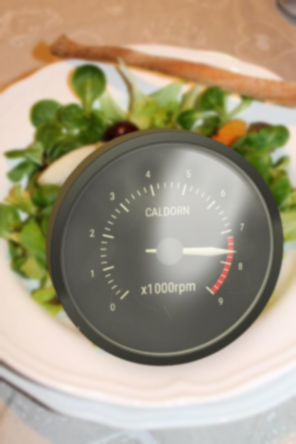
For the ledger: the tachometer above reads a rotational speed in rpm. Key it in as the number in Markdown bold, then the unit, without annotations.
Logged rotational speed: **7600** rpm
